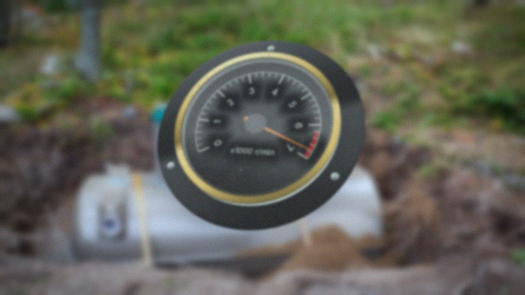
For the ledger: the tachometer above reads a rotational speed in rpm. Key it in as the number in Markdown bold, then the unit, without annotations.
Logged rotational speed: **6800** rpm
